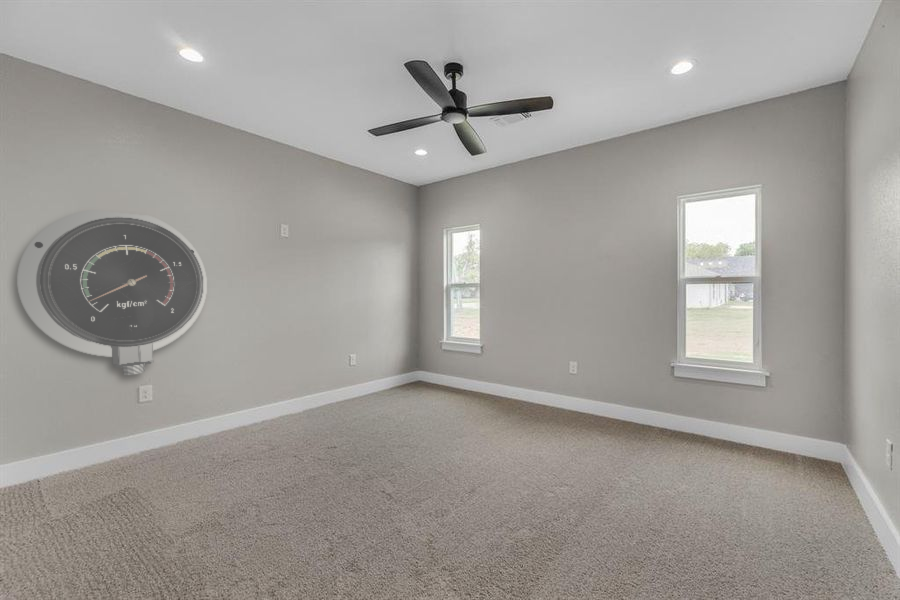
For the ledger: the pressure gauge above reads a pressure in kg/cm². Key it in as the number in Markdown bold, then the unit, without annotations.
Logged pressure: **0.15** kg/cm²
